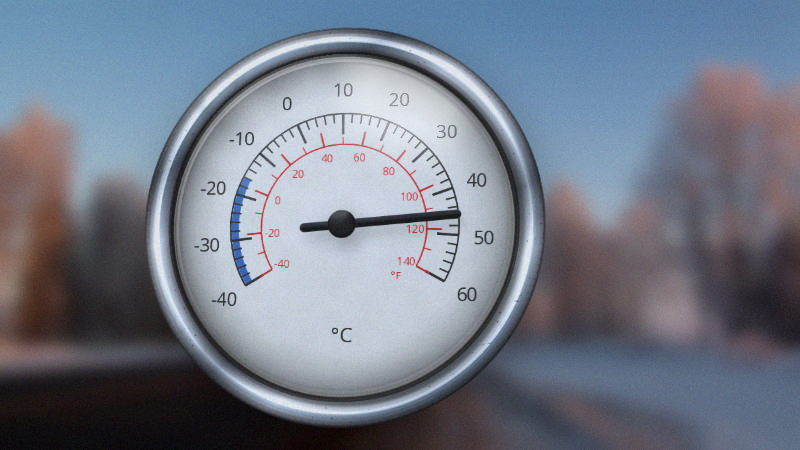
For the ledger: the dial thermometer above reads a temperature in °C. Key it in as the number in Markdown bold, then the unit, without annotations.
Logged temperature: **46** °C
